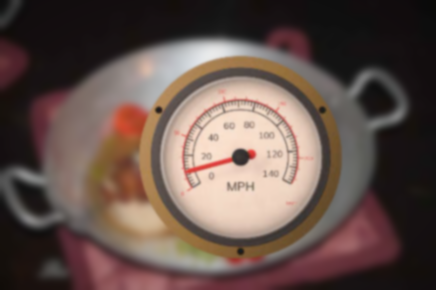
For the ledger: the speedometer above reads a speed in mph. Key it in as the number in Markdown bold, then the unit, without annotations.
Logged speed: **10** mph
